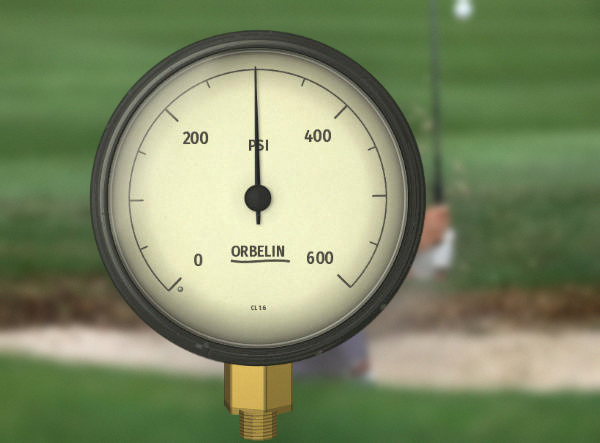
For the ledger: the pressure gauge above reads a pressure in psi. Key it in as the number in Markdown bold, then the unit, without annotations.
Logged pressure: **300** psi
